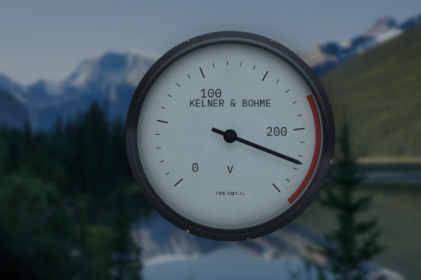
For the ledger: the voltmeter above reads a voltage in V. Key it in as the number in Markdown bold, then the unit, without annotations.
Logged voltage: **225** V
